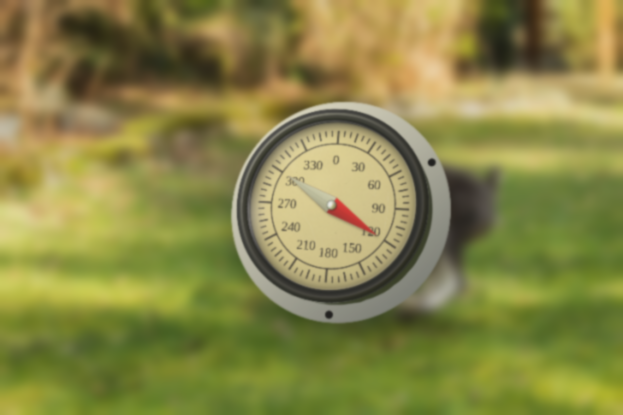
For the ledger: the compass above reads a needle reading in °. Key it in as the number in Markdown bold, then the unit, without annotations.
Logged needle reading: **120** °
